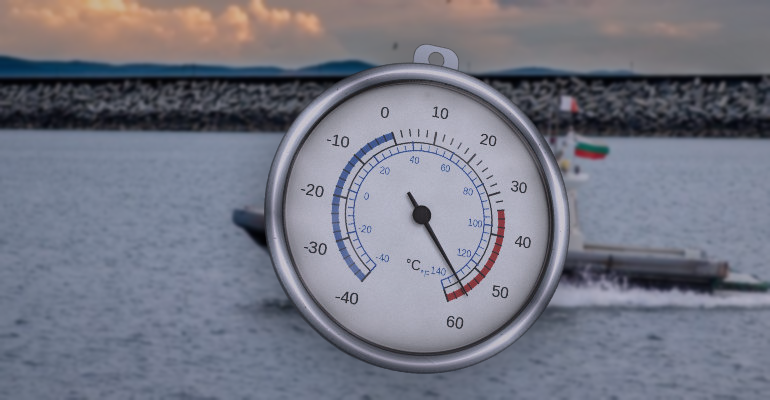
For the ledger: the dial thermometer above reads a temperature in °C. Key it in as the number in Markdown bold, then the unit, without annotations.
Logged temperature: **56** °C
